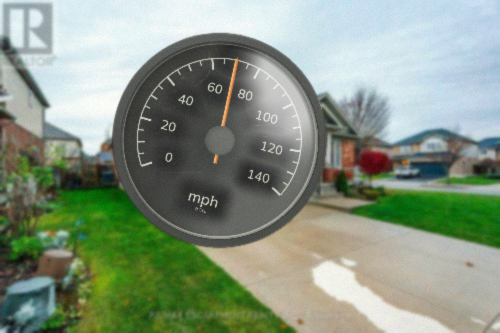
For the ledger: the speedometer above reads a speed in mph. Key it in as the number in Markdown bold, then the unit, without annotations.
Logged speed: **70** mph
